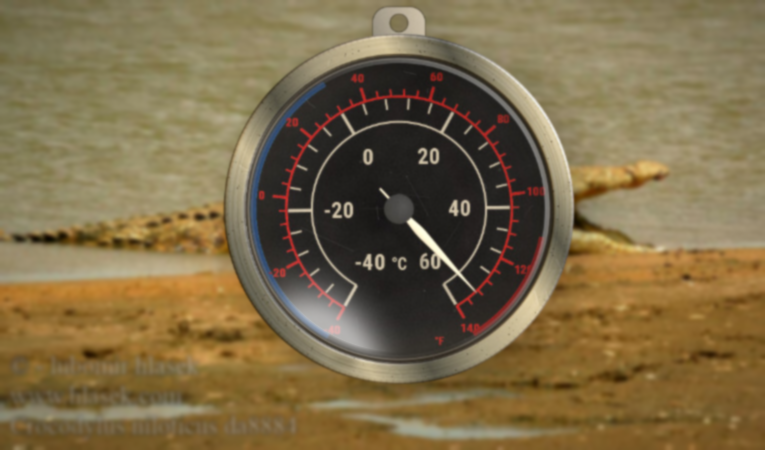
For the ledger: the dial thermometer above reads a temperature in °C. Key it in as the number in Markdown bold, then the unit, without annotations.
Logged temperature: **56** °C
